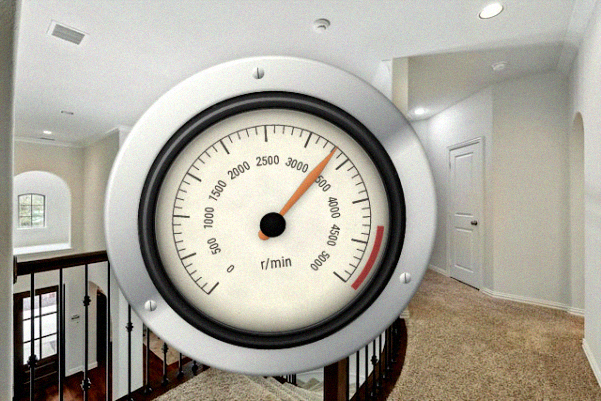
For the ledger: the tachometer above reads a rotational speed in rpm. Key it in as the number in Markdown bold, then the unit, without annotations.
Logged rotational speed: **3300** rpm
